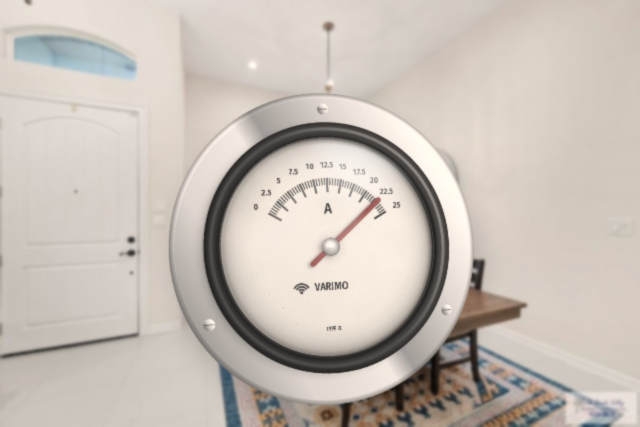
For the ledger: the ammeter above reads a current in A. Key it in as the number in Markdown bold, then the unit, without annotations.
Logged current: **22.5** A
